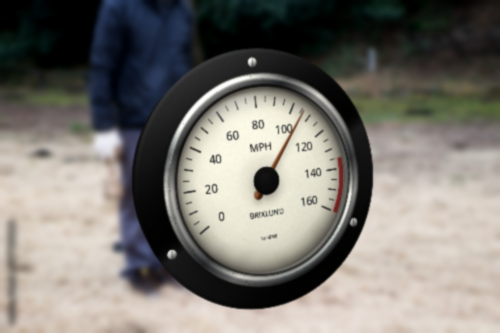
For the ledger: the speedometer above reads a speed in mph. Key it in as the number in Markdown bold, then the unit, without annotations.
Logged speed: **105** mph
